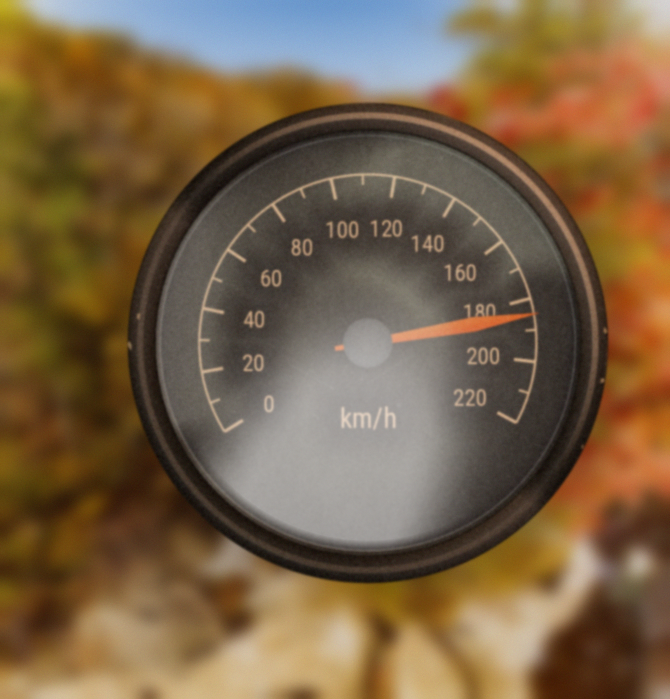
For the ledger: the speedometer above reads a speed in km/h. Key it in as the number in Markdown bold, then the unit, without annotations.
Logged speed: **185** km/h
